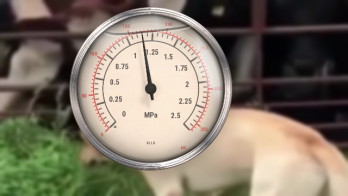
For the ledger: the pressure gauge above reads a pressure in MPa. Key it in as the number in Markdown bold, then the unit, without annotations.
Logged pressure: **1.15** MPa
